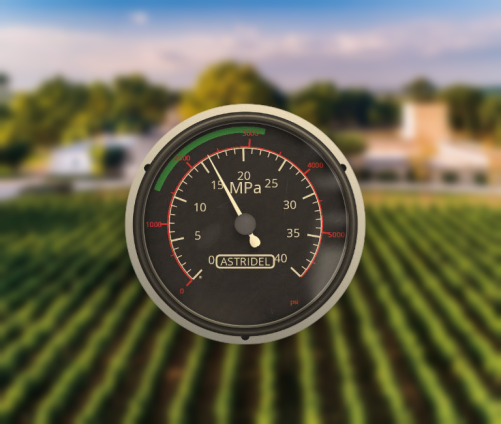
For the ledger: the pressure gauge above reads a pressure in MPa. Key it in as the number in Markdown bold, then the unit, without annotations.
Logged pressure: **16** MPa
